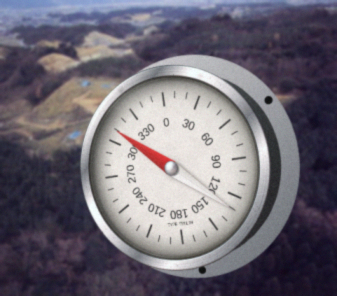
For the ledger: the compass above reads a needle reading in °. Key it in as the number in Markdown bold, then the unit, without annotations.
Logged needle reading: **310** °
